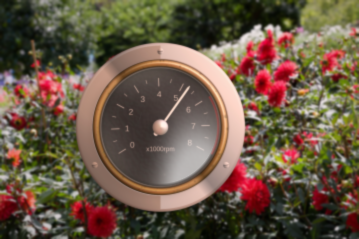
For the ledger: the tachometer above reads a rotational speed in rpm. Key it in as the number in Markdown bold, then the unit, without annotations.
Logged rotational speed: **5250** rpm
